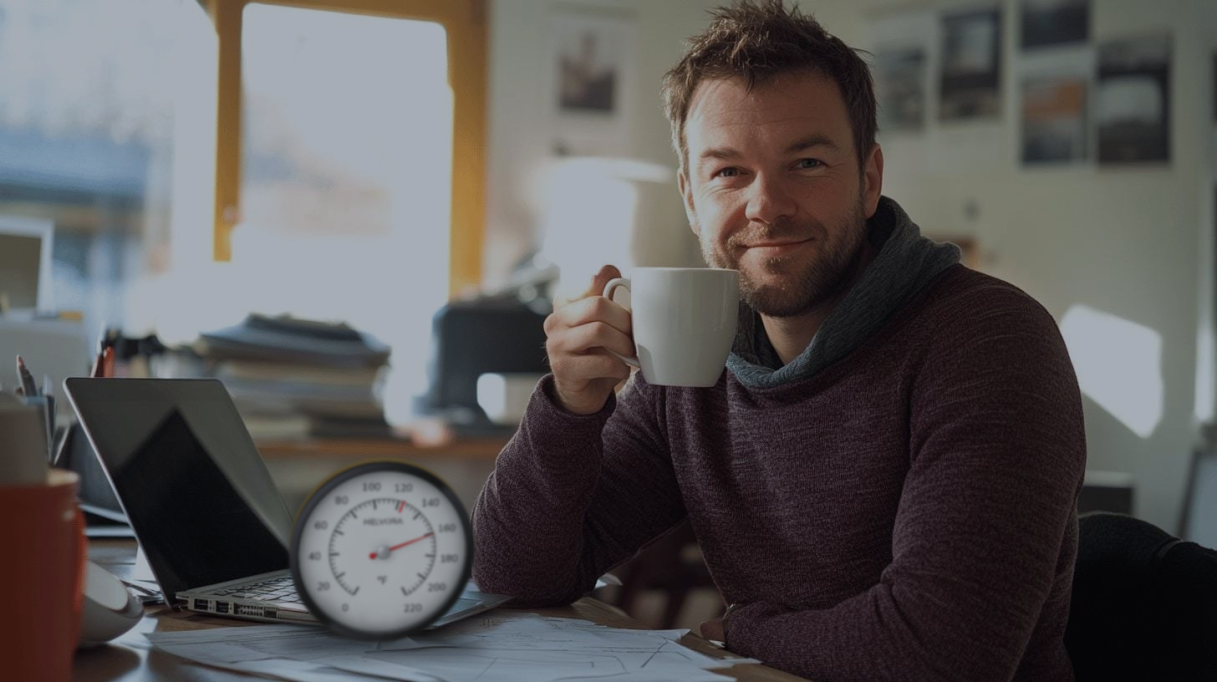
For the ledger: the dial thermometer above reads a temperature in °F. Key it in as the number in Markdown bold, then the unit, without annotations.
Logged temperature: **160** °F
